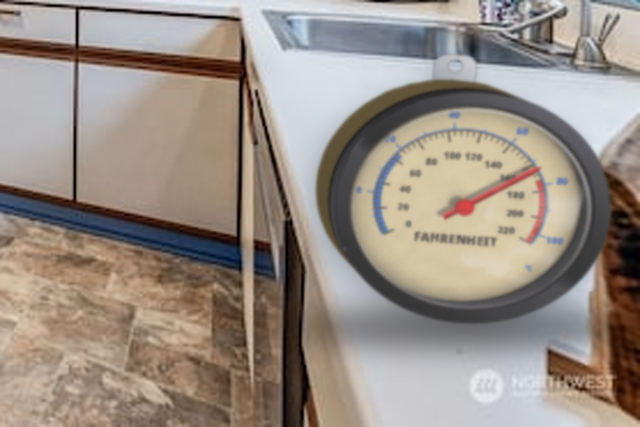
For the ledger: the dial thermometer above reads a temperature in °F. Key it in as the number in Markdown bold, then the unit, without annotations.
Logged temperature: **160** °F
